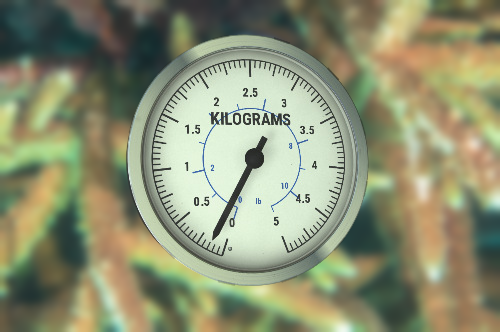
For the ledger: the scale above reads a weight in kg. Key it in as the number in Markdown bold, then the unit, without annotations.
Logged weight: **0.15** kg
